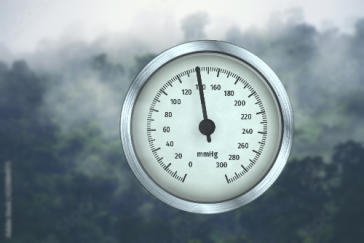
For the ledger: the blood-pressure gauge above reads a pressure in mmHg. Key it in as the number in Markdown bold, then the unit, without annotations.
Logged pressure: **140** mmHg
